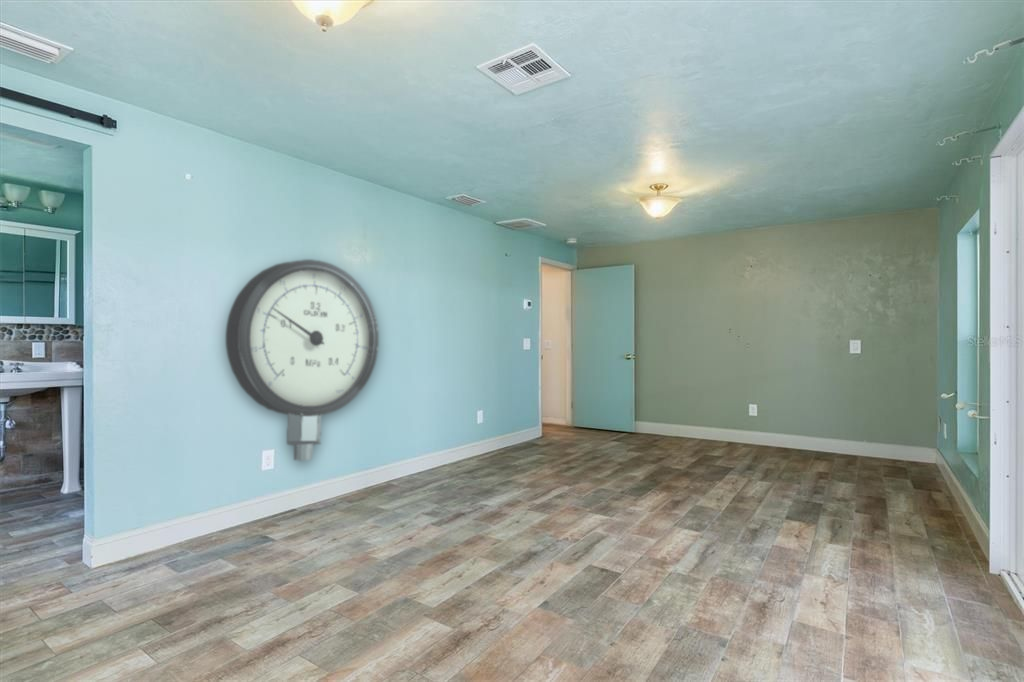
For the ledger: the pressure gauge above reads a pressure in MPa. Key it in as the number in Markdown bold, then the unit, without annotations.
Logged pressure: **0.11** MPa
